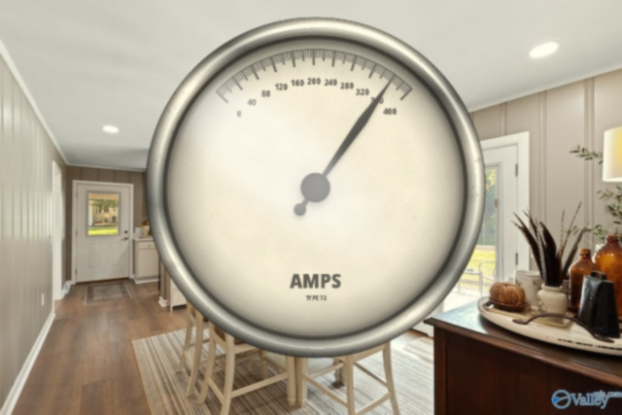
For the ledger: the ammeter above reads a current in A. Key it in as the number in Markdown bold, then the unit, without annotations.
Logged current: **360** A
